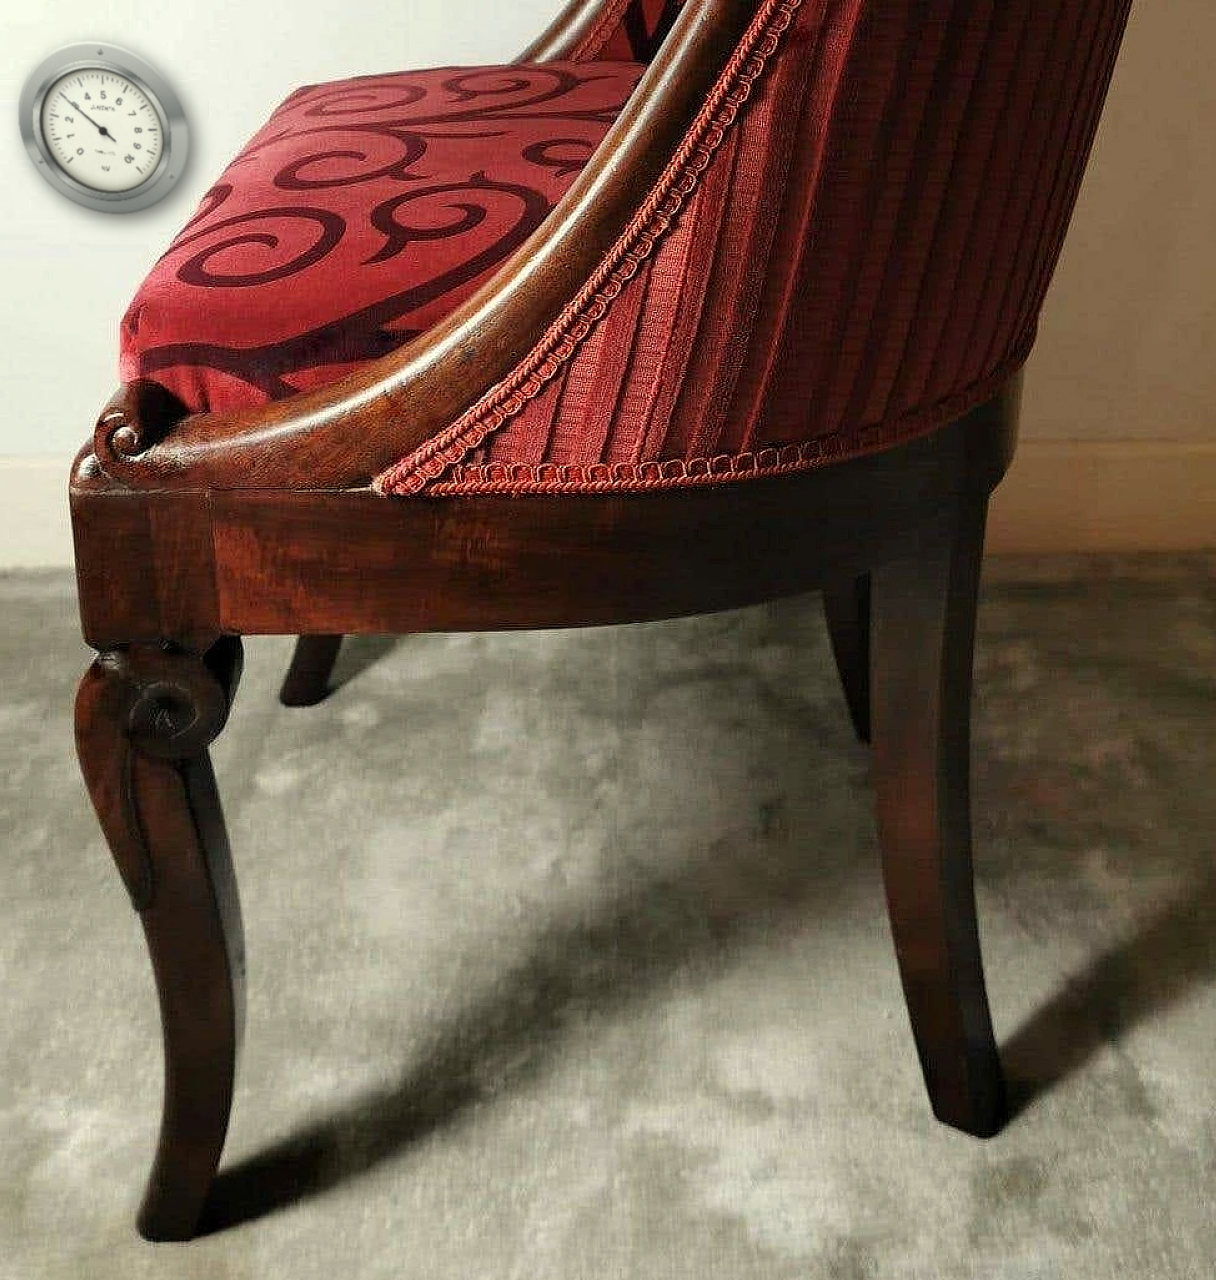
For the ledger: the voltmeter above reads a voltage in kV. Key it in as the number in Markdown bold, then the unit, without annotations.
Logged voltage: **3** kV
